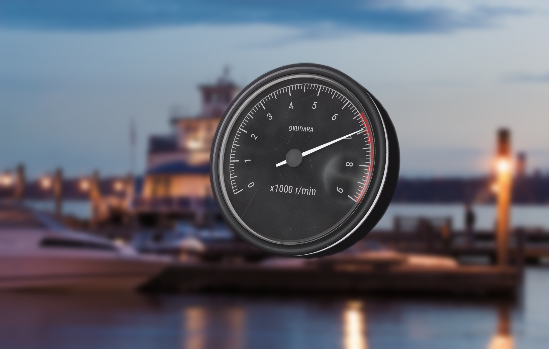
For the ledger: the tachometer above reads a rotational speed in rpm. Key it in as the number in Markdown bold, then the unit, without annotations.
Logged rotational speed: **7000** rpm
